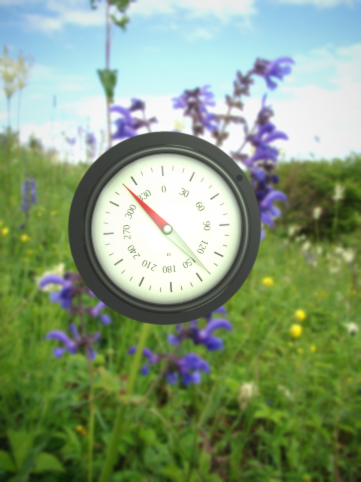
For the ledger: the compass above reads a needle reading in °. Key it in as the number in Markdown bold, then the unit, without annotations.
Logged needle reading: **320** °
